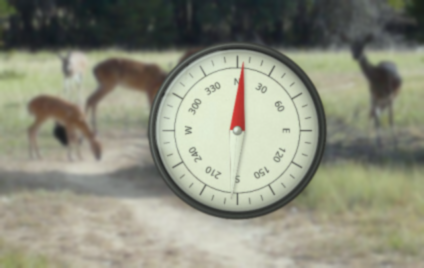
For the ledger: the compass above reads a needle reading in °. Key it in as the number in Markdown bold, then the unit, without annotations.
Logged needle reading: **5** °
